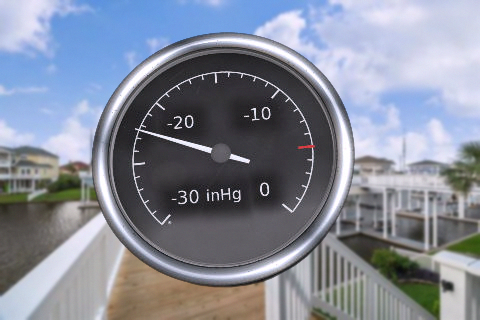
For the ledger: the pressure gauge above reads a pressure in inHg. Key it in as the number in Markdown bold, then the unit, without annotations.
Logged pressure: **-22.5** inHg
